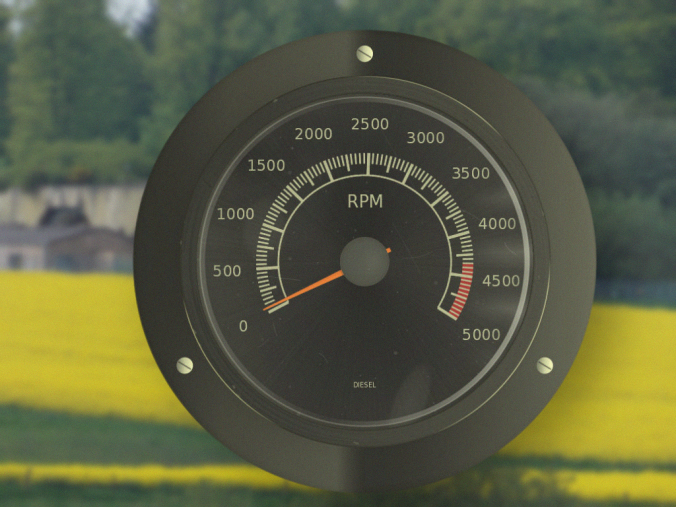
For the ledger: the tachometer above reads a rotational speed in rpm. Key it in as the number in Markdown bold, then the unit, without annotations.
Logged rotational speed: **50** rpm
